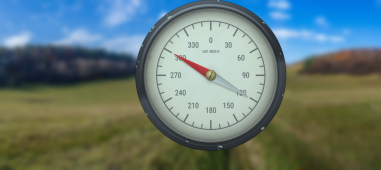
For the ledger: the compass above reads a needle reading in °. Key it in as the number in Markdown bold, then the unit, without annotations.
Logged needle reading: **300** °
